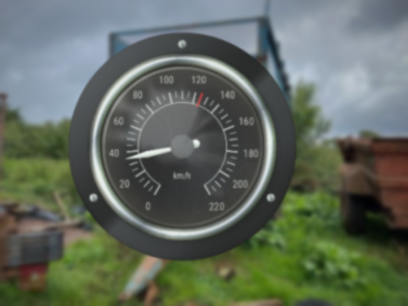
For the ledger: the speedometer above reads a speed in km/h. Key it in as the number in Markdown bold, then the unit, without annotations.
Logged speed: **35** km/h
